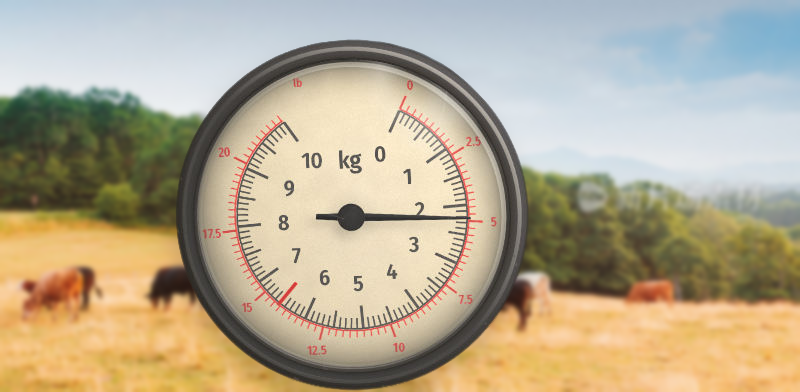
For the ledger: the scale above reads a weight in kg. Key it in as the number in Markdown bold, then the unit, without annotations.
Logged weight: **2.2** kg
